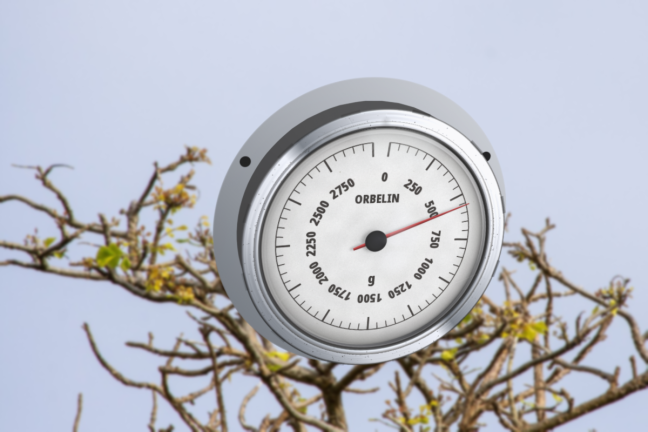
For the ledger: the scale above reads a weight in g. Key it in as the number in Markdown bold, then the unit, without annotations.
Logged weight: **550** g
